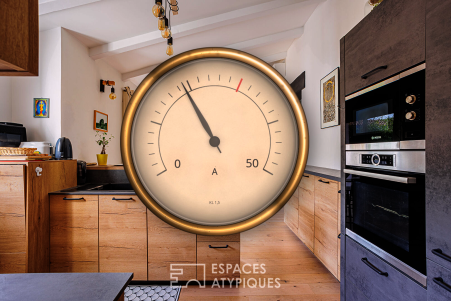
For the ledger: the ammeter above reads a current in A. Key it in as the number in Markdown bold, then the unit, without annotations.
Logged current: **19** A
